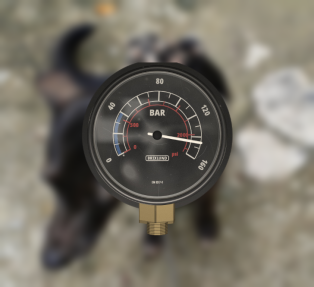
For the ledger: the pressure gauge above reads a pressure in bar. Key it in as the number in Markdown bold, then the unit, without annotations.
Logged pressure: **145** bar
